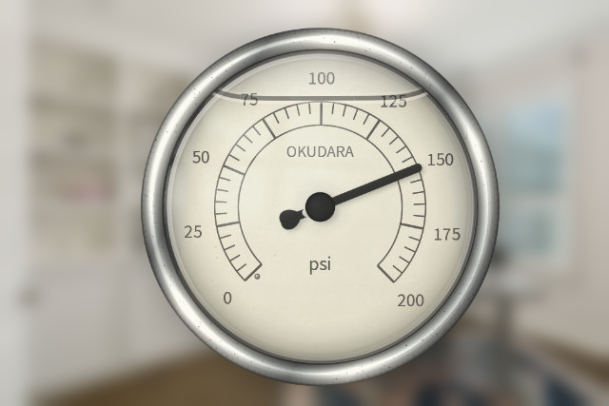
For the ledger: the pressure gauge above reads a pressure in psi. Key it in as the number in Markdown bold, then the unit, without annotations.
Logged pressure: **150** psi
